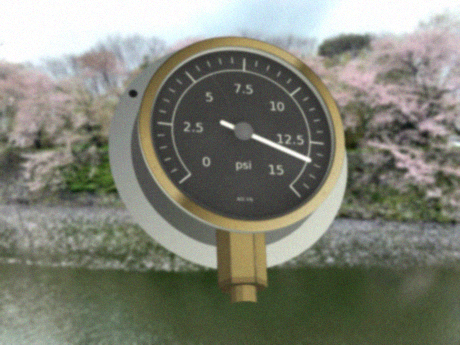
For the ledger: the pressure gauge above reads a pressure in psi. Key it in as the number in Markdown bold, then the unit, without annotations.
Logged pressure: **13.5** psi
